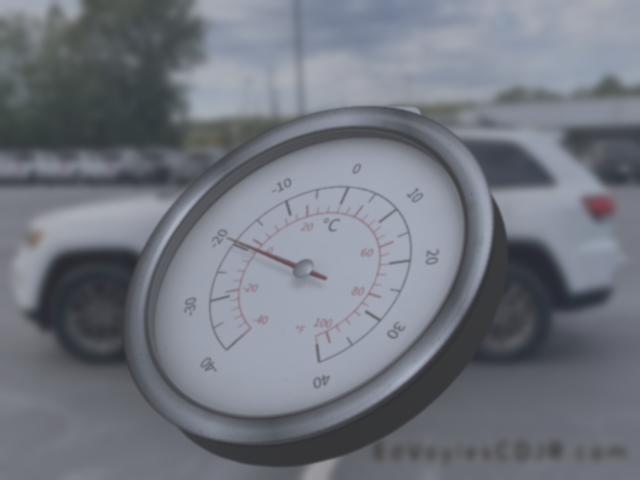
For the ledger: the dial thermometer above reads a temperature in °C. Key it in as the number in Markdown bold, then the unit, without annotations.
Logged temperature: **-20** °C
